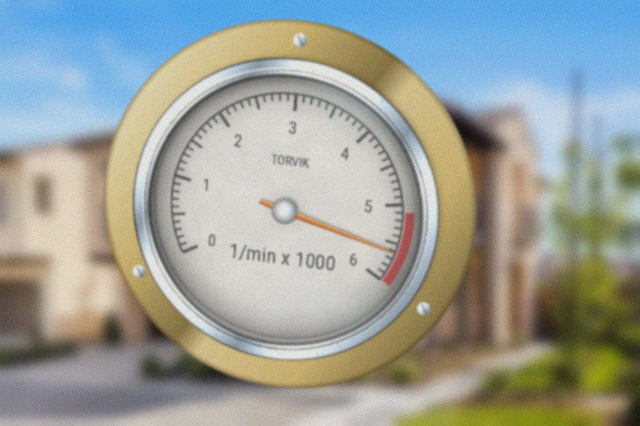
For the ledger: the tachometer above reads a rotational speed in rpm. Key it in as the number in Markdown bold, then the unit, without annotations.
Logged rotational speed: **5600** rpm
